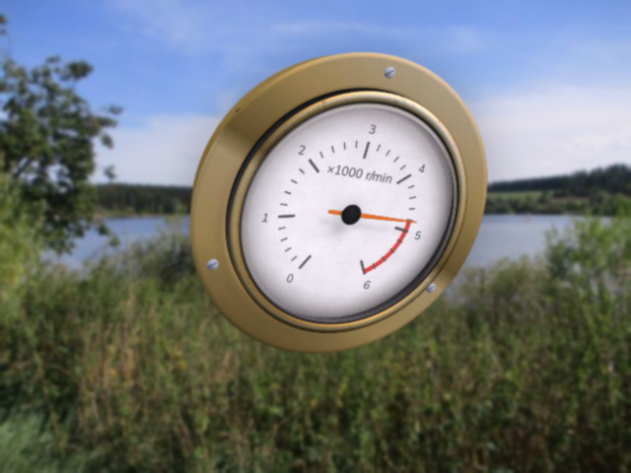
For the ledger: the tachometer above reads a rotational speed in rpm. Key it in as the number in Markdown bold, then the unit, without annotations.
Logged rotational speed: **4800** rpm
